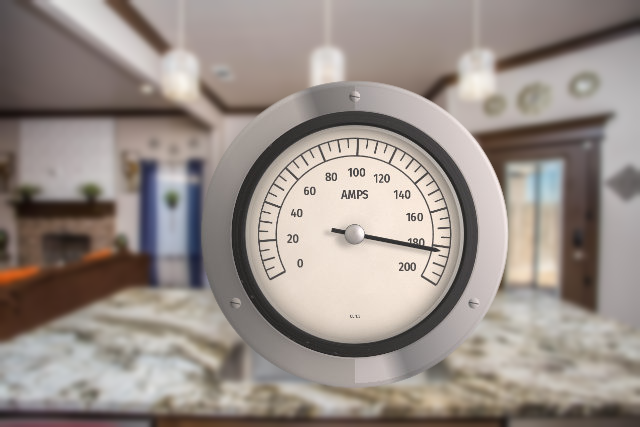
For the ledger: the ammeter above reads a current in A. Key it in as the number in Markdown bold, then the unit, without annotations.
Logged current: **182.5** A
